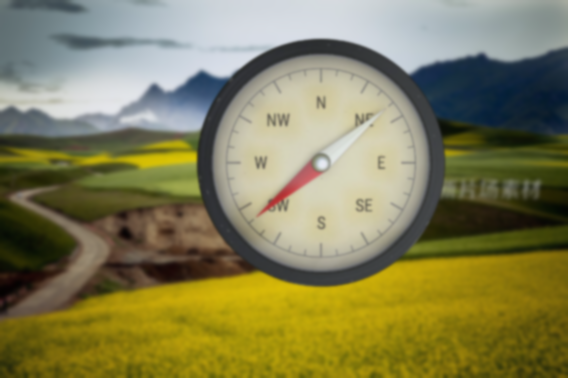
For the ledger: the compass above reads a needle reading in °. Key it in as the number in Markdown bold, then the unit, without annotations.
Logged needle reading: **230** °
